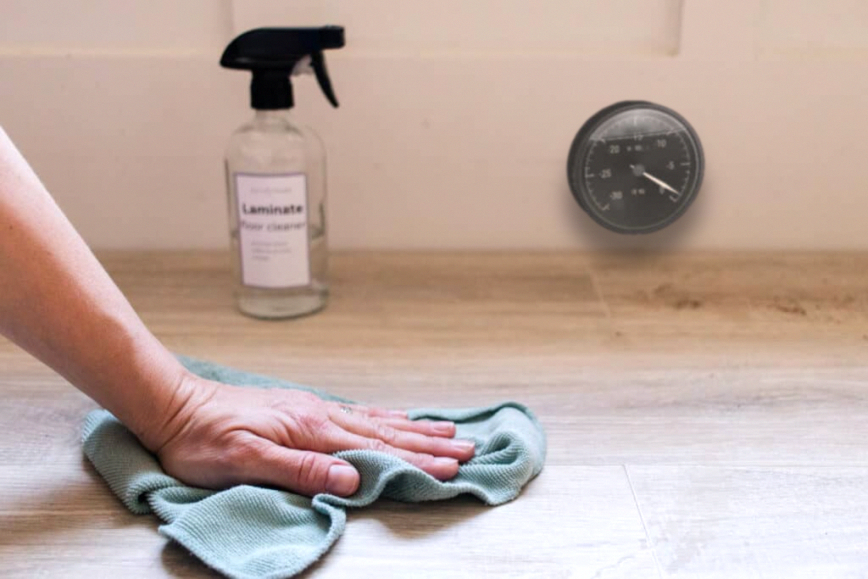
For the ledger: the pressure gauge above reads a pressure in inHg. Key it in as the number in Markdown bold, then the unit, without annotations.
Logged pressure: **-1** inHg
